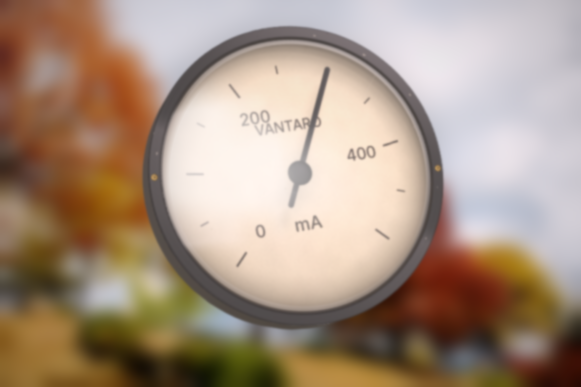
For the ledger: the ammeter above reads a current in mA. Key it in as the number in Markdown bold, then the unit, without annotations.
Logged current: **300** mA
